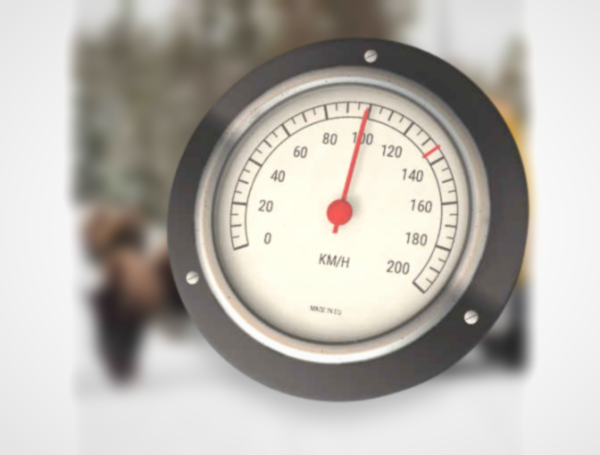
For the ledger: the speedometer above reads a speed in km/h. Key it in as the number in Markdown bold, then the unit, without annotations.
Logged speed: **100** km/h
